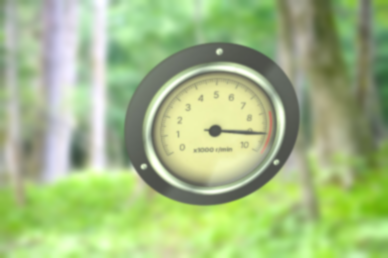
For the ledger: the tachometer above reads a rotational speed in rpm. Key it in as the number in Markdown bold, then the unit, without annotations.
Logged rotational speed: **9000** rpm
